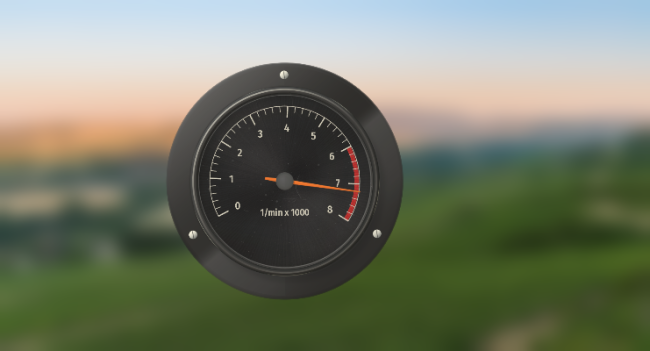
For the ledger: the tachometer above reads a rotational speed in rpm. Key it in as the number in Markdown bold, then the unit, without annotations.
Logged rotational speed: **7200** rpm
